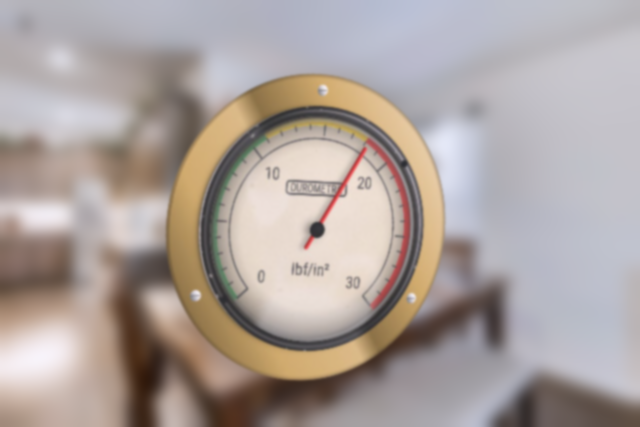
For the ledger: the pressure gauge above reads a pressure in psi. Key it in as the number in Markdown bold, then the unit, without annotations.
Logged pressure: **18** psi
